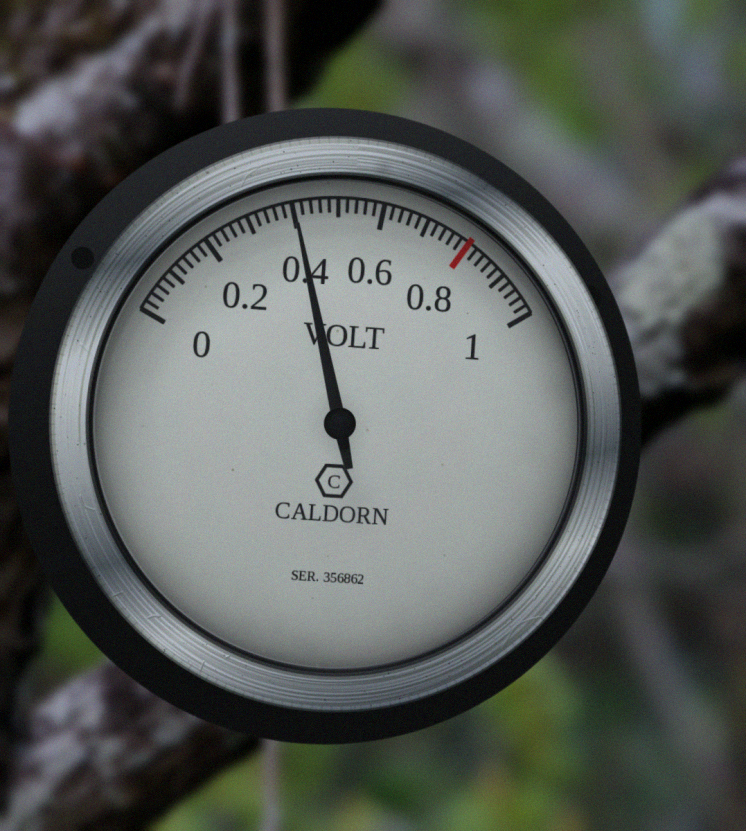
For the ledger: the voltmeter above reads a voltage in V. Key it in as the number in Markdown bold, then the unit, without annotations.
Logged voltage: **0.4** V
